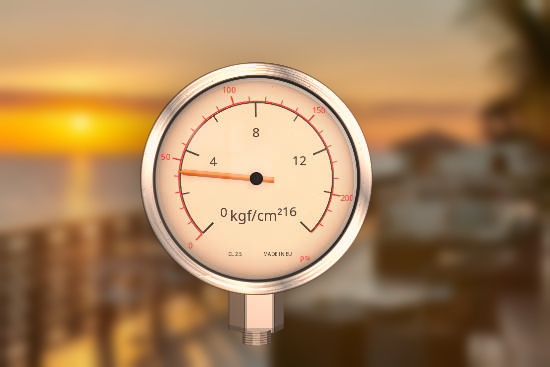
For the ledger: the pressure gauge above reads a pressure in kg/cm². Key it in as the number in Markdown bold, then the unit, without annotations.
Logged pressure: **3** kg/cm²
